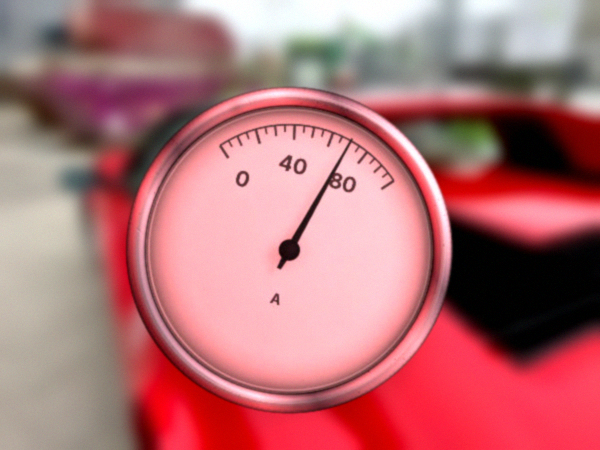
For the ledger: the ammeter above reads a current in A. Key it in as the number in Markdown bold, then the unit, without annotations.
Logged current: **70** A
